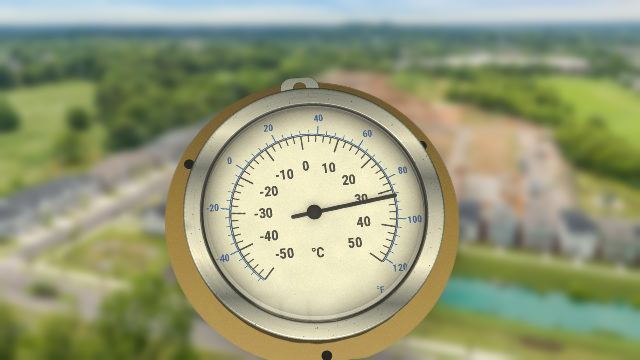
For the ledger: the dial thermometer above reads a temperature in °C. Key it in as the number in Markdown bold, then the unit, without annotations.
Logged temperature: **32** °C
